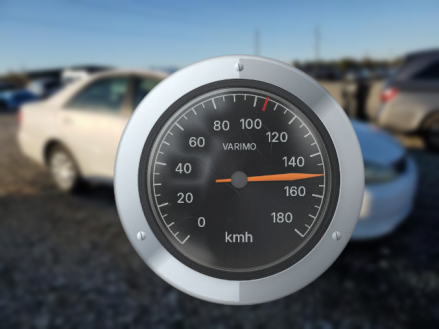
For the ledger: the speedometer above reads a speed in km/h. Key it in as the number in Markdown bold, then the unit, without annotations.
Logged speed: **150** km/h
